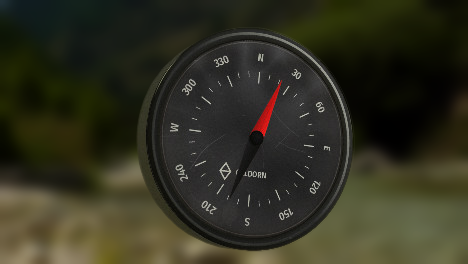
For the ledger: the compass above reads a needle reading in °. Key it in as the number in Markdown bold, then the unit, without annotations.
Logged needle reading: **20** °
